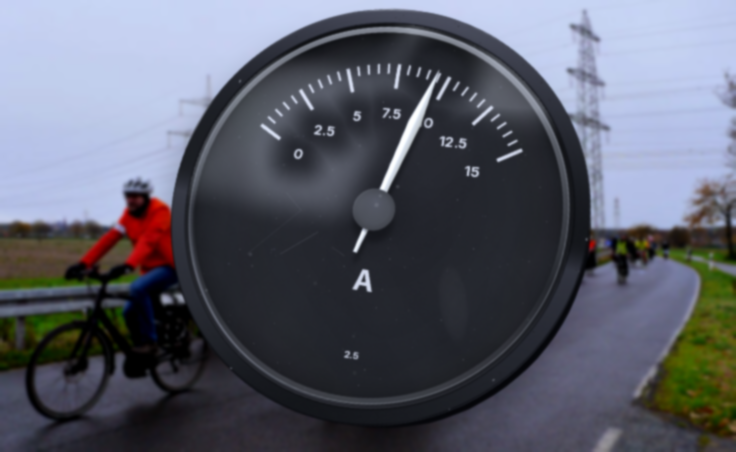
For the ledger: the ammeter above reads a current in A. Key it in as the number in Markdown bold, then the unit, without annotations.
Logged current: **9.5** A
